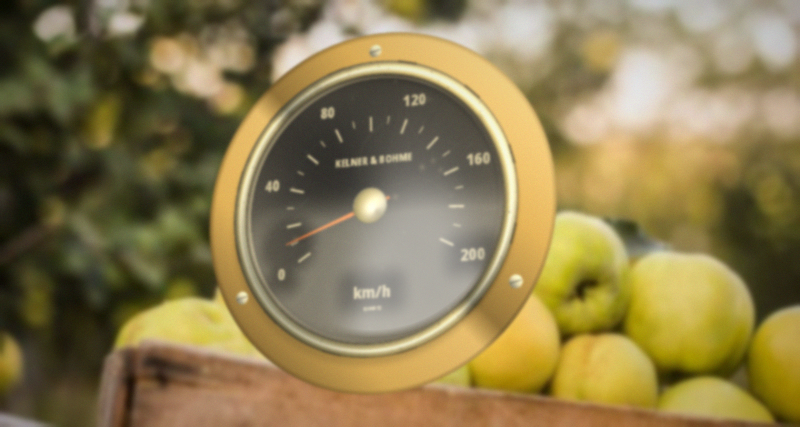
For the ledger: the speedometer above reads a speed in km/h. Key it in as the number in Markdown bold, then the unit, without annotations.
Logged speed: **10** km/h
